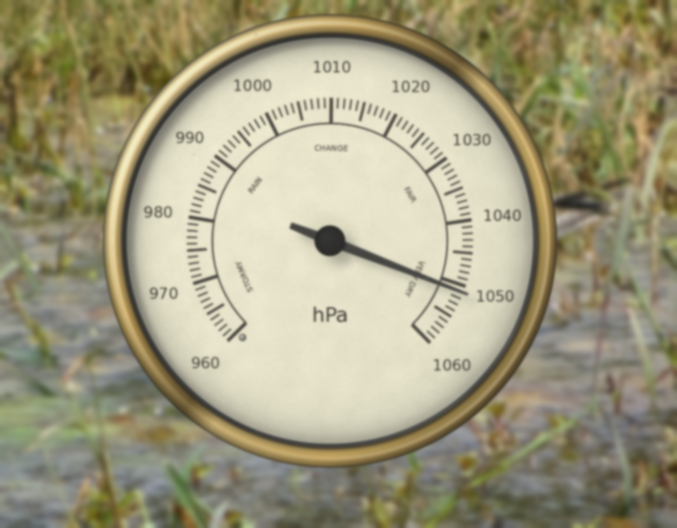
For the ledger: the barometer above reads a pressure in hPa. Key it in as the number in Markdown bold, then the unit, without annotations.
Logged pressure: **1051** hPa
